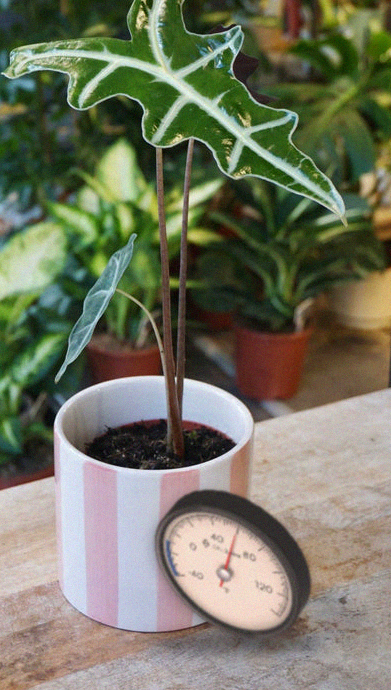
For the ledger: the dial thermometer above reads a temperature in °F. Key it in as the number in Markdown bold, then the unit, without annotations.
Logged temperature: **60** °F
